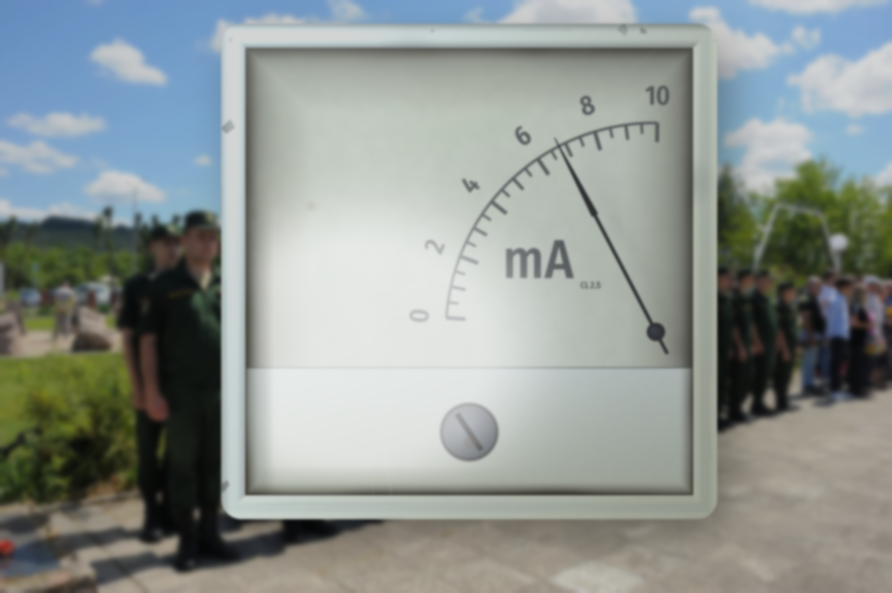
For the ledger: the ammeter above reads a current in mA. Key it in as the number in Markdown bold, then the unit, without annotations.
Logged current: **6.75** mA
